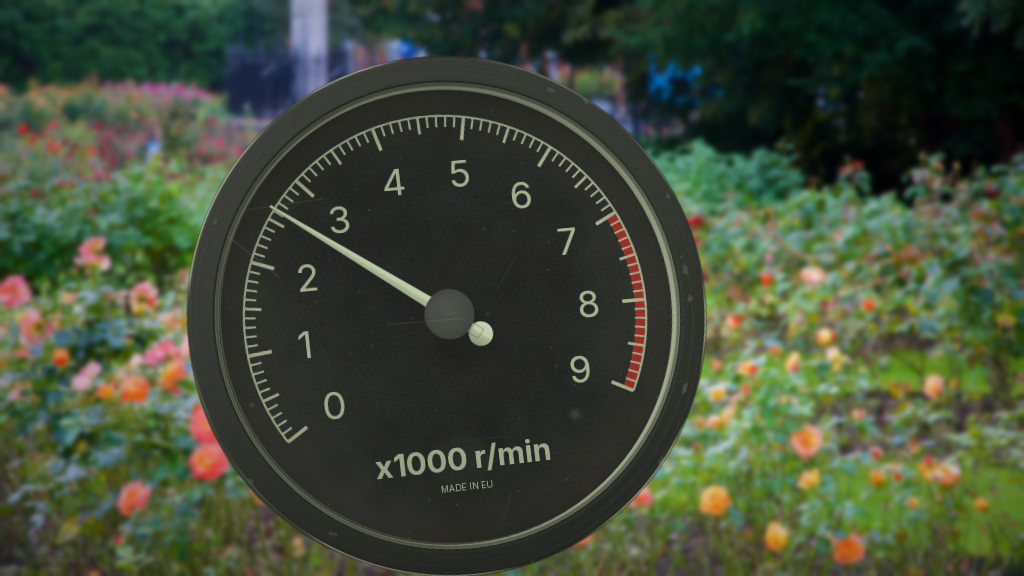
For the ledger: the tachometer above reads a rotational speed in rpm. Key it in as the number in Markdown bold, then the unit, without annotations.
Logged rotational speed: **2600** rpm
